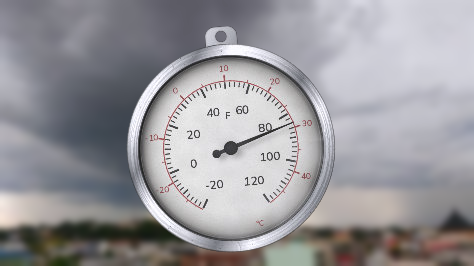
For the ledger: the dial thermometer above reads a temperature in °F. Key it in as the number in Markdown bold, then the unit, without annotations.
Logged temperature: **84** °F
